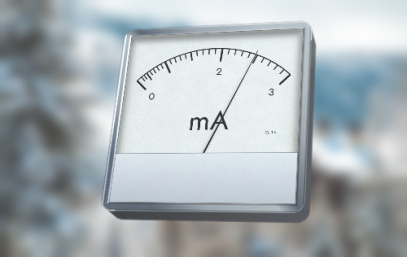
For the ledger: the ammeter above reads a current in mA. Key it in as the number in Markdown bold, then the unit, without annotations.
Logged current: **2.5** mA
